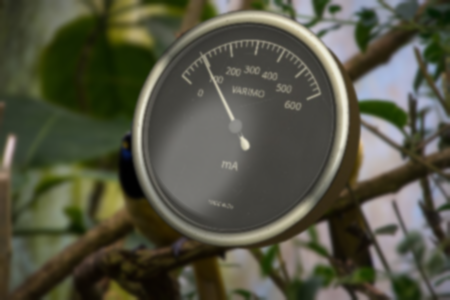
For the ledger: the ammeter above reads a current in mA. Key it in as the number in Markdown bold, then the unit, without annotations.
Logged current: **100** mA
